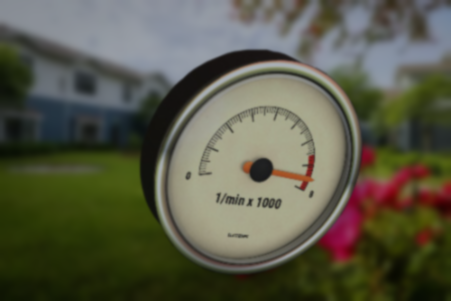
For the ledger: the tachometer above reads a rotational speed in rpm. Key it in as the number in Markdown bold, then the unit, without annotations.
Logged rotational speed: **7500** rpm
